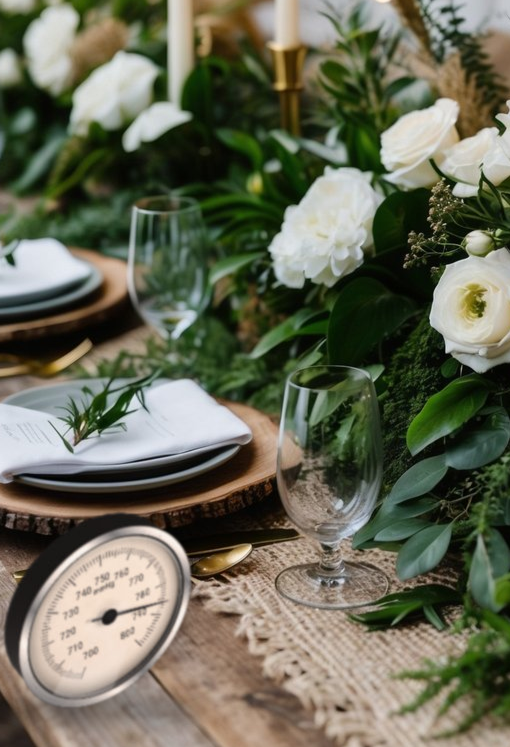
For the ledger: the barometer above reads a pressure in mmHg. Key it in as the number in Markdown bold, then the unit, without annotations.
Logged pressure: **785** mmHg
